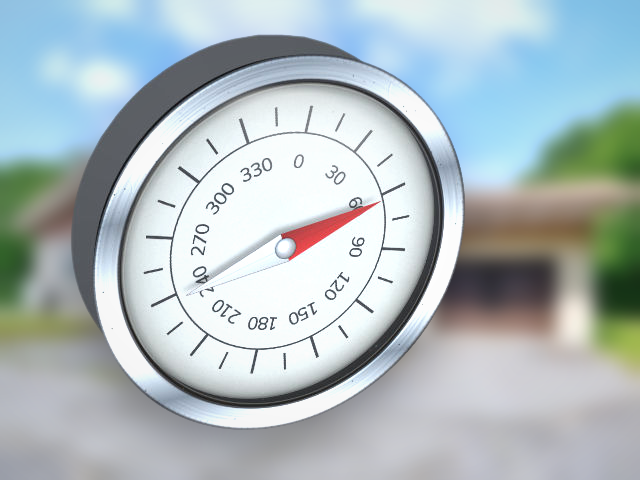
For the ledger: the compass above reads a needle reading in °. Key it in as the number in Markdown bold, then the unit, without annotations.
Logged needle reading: **60** °
